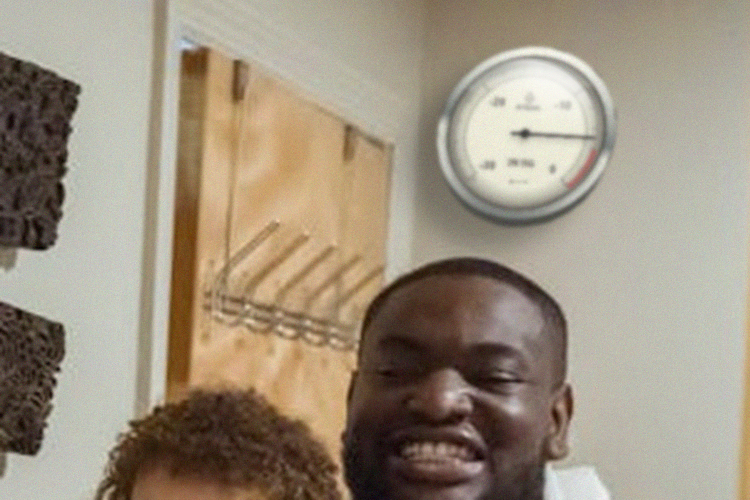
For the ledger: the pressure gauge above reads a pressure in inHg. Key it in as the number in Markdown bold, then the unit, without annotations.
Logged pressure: **-5** inHg
